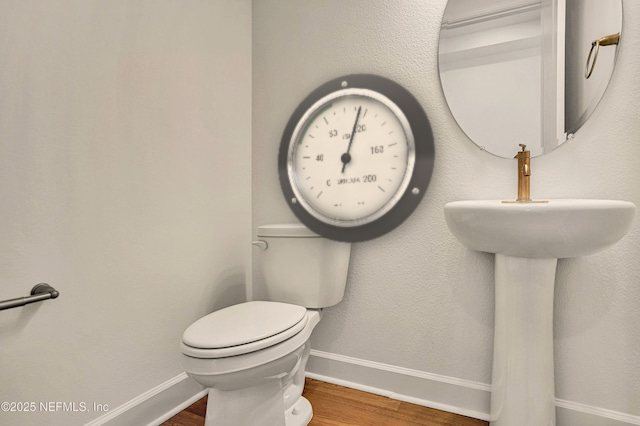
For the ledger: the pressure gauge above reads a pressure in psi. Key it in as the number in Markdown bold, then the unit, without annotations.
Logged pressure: **115** psi
